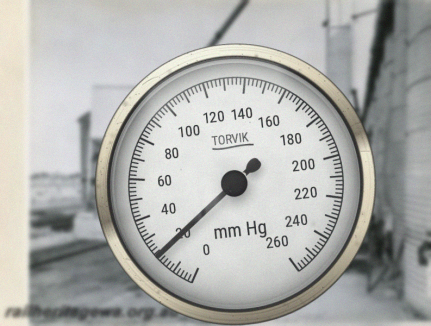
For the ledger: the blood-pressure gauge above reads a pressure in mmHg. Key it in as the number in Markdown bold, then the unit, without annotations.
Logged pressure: **20** mmHg
